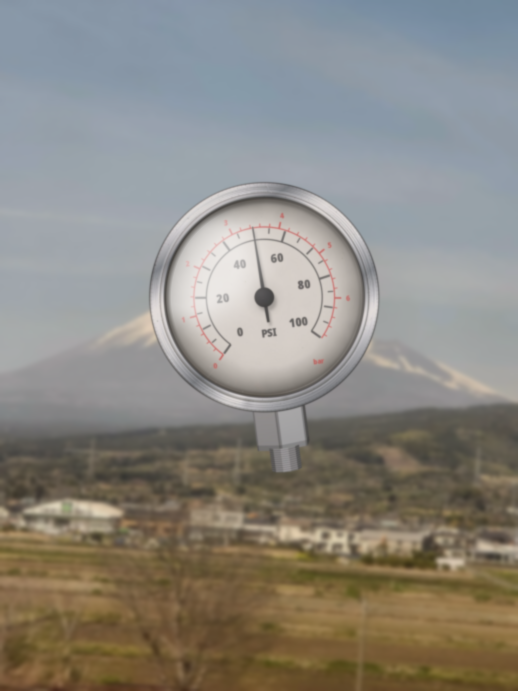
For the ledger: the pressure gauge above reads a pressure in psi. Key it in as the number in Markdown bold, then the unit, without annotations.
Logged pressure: **50** psi
